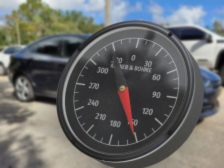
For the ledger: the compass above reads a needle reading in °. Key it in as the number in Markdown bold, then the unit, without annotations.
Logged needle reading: **150** °
